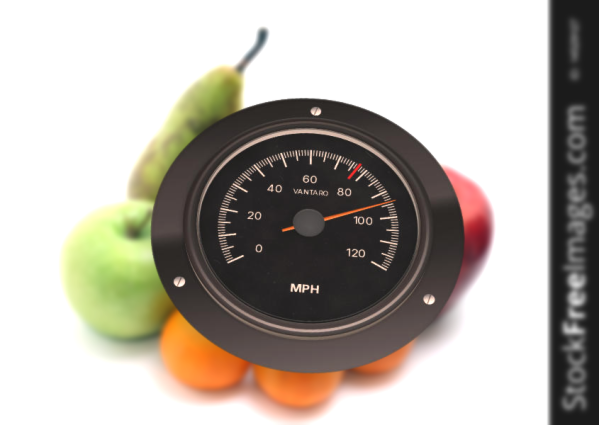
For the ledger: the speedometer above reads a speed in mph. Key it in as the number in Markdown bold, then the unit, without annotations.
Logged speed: **95** mph
